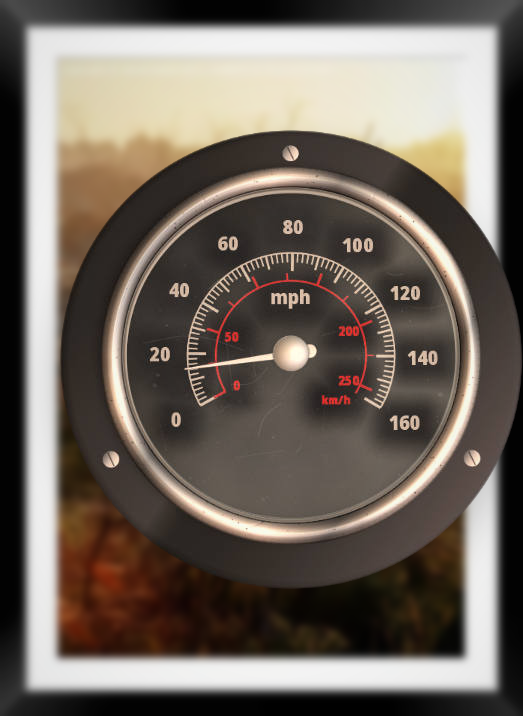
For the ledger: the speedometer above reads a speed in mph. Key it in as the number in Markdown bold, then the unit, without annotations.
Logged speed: **14** mph
